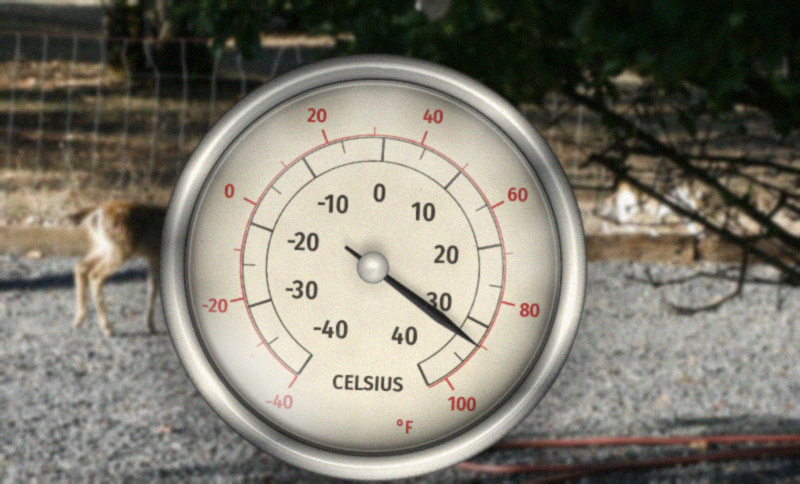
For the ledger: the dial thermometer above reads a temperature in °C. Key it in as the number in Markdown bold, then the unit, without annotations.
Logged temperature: **32.5** °C
